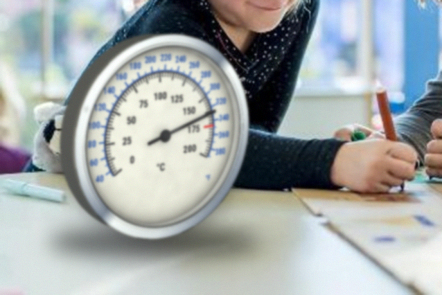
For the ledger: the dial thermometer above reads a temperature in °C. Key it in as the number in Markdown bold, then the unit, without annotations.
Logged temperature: **162.5** °C
